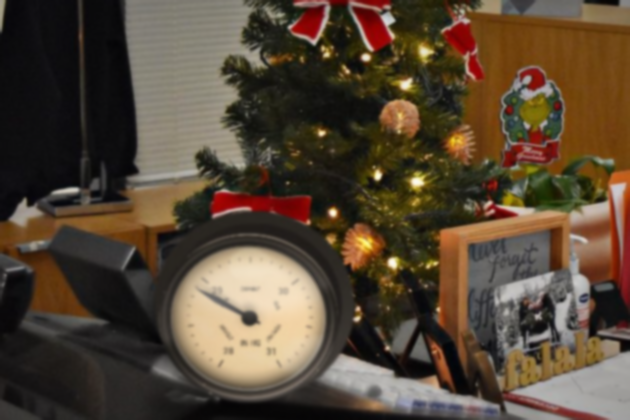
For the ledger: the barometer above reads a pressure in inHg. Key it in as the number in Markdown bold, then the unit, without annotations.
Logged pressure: **28.9** inHg
